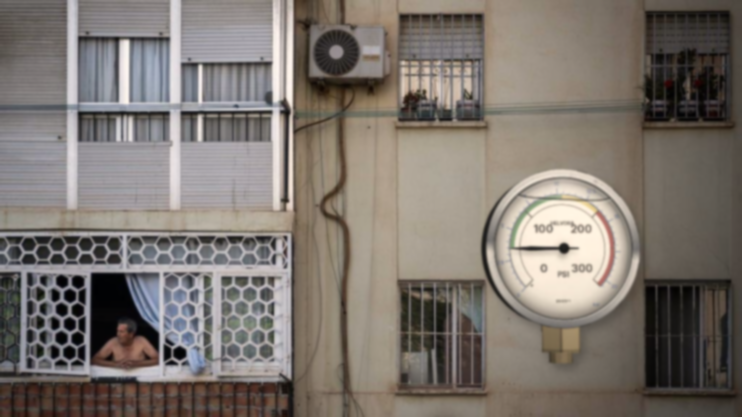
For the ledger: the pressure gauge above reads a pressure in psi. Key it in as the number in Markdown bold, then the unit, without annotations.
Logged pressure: **50** psi
